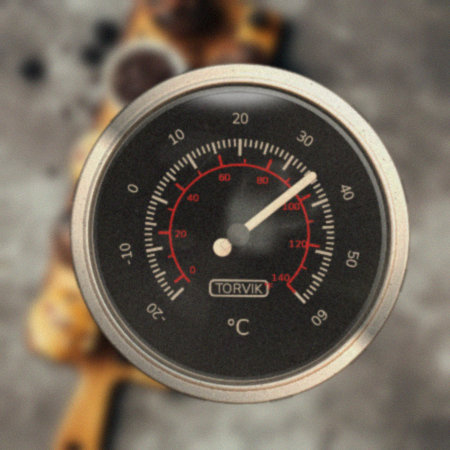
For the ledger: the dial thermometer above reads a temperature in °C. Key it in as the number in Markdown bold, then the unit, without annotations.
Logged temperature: **35** °C
